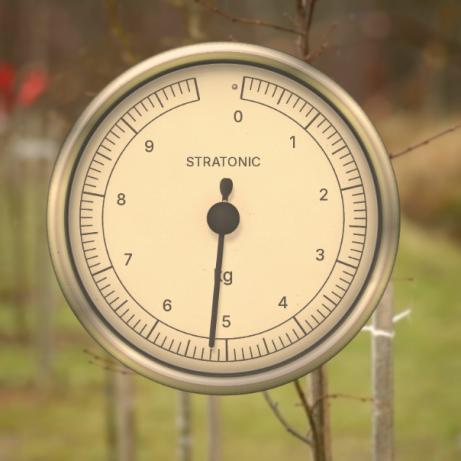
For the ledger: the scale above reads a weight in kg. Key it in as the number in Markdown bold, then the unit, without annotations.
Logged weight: **5.2** kg
